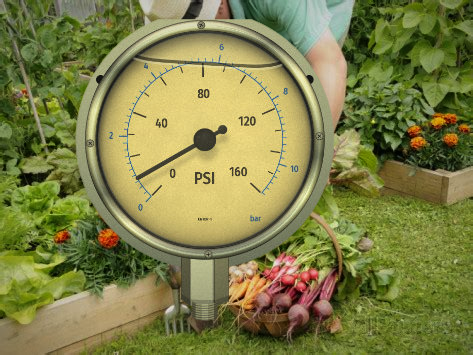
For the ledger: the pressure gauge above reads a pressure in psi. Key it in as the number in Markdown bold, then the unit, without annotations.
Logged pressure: **10** psi
